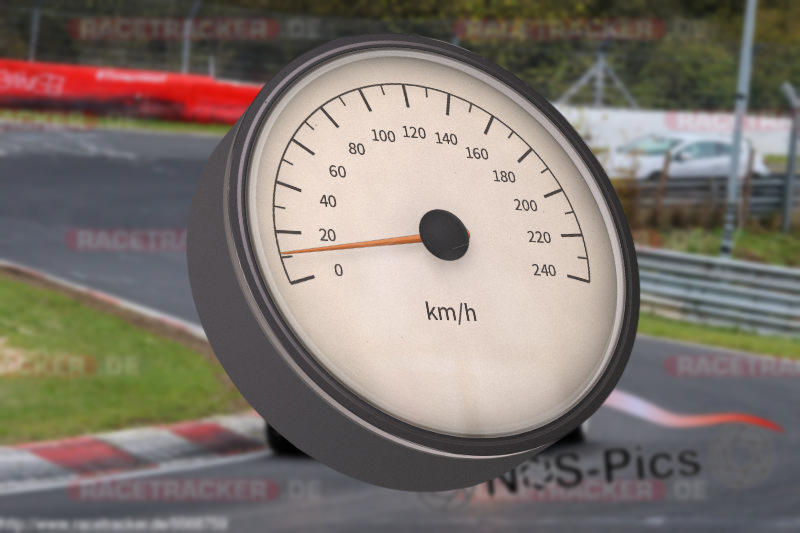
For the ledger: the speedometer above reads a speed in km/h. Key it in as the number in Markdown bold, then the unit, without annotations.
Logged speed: **10** km/h
